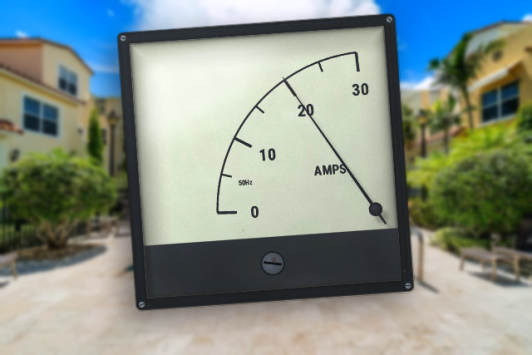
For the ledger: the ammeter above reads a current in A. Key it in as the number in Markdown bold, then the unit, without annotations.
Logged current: **20** A
